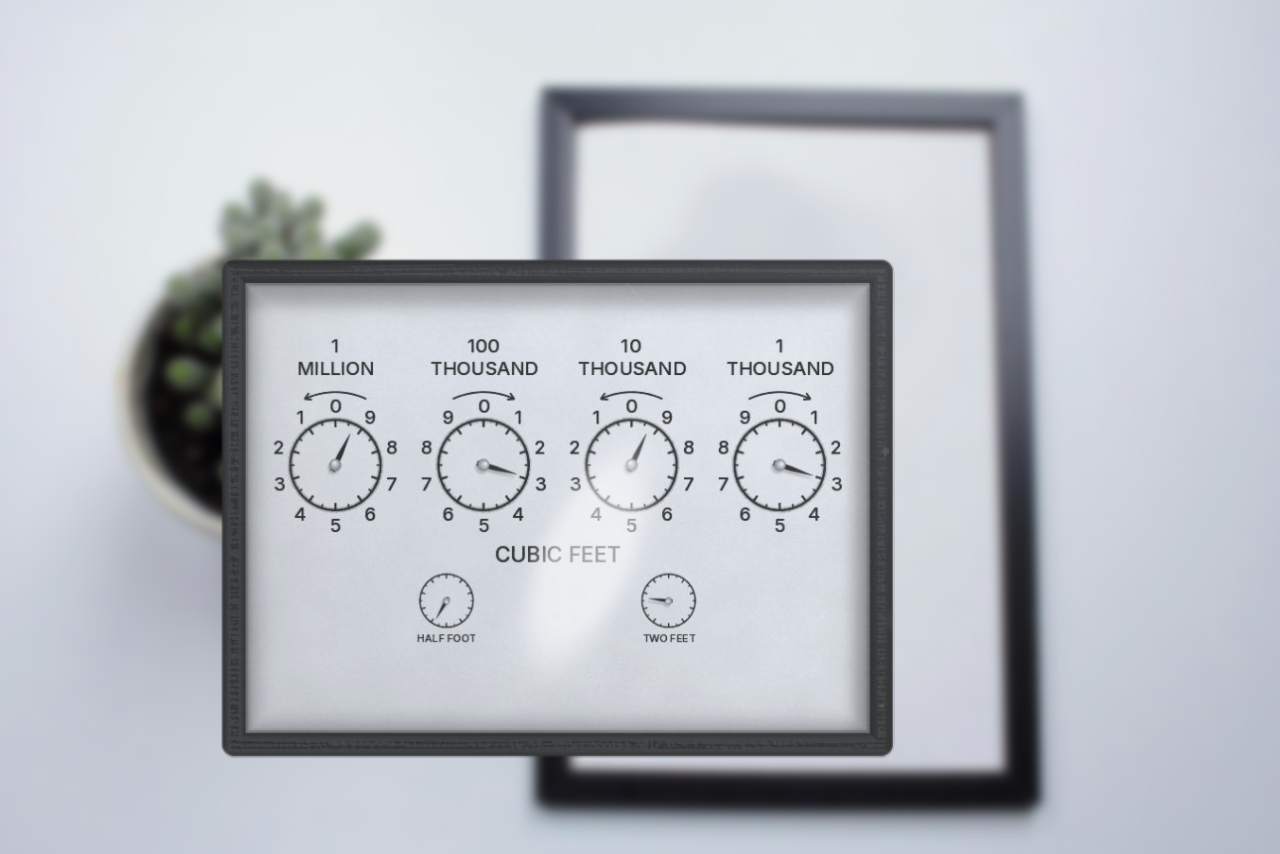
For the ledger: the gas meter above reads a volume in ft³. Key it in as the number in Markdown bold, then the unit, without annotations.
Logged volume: **929300** ft³
